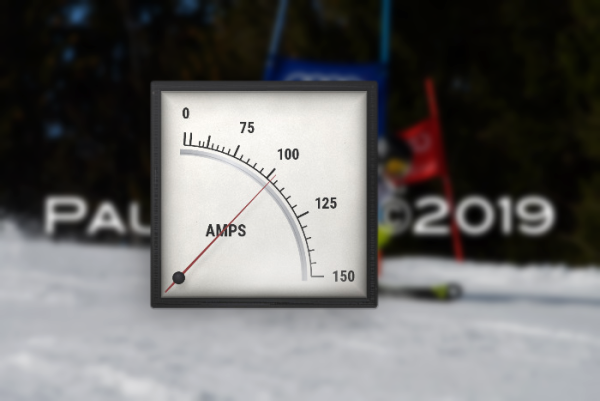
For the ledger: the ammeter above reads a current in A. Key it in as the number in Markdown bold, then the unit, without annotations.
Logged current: **102.5** A
